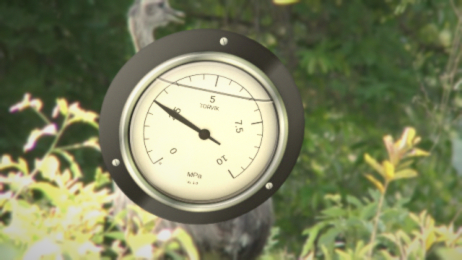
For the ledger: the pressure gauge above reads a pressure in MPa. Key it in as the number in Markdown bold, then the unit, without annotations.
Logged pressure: **2.5** MPa
